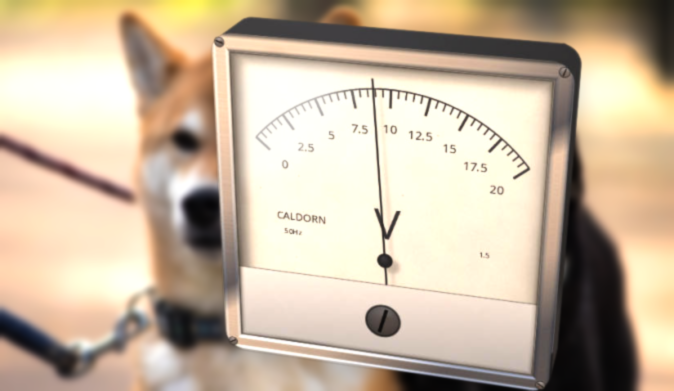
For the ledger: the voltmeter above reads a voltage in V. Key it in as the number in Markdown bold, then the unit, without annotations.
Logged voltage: **9** V
